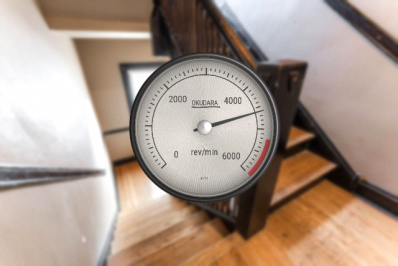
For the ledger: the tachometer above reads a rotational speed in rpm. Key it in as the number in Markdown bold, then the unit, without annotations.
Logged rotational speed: **4600** rpm
